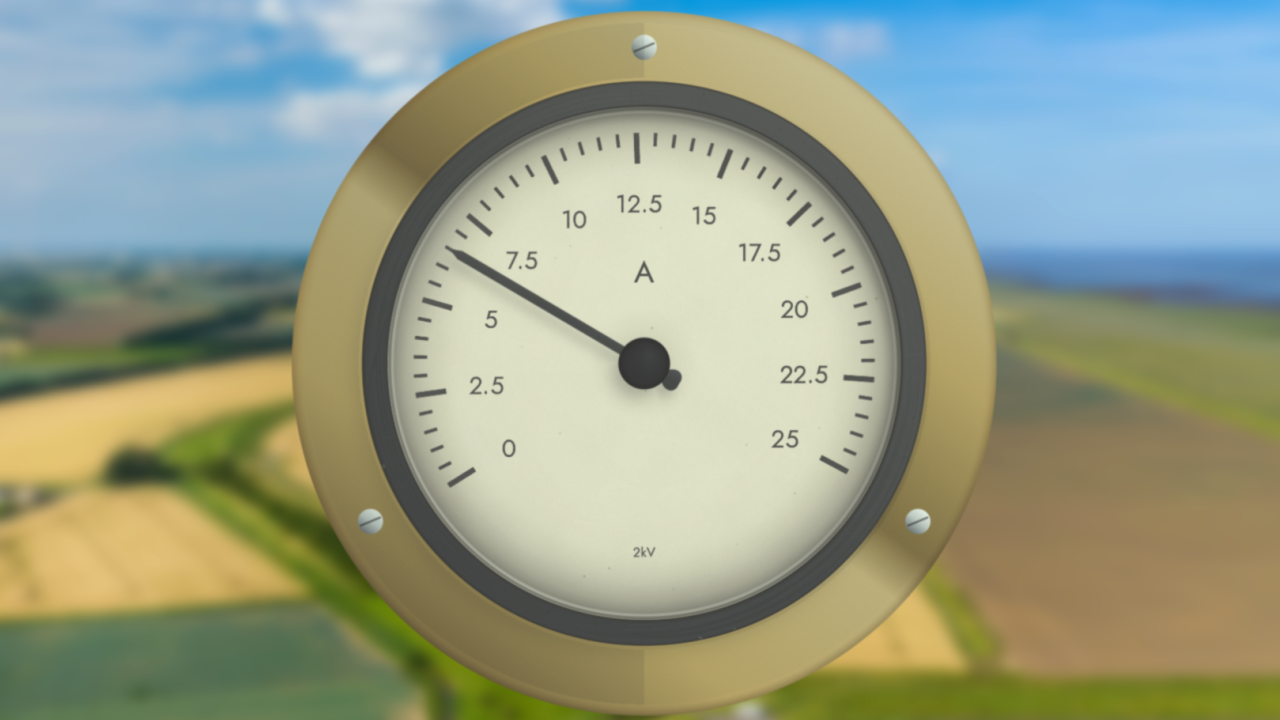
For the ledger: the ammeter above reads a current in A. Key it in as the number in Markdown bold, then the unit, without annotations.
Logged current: **6.5** A
